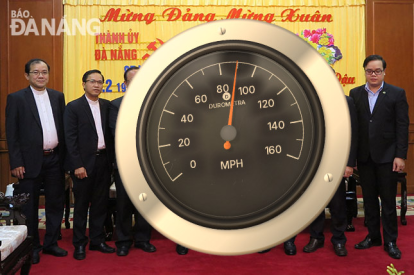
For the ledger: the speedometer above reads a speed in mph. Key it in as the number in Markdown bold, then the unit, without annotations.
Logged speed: **90** mph
